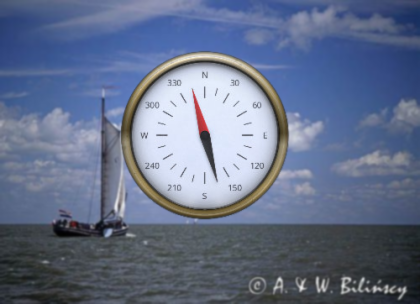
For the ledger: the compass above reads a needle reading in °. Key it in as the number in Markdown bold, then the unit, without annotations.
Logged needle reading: **345** °
